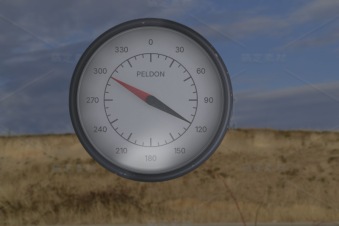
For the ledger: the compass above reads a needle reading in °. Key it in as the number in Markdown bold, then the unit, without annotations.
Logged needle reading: **300** °
